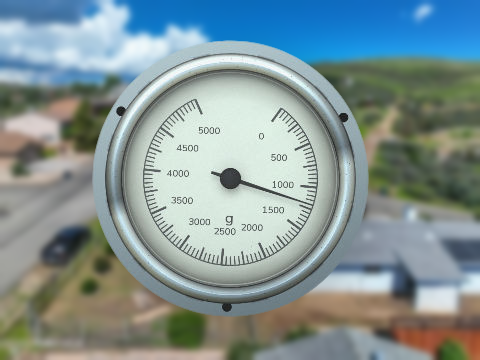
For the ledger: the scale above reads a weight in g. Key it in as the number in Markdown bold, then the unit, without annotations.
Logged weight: **1200** g
